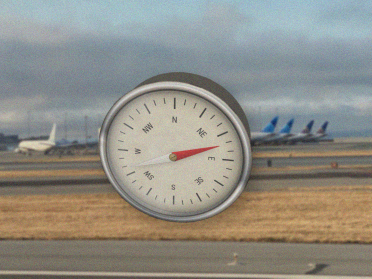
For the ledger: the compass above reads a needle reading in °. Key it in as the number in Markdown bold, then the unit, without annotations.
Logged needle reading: **70** °
